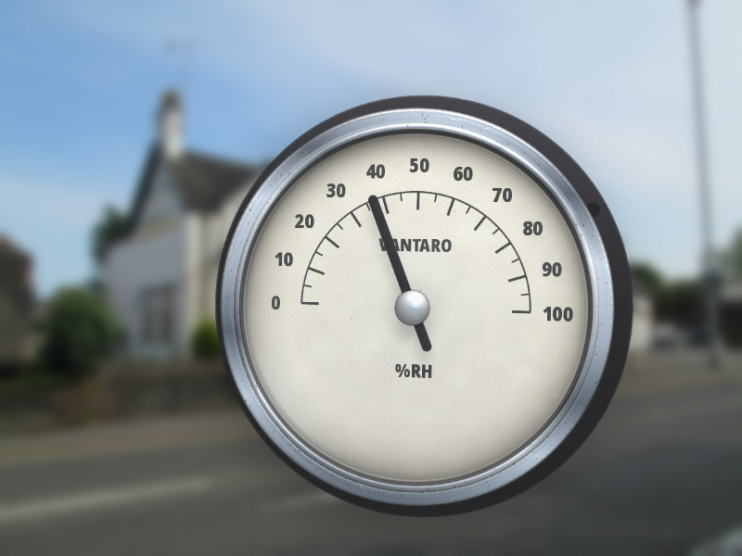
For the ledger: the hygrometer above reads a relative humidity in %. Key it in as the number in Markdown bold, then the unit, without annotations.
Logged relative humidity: **37.5** %
